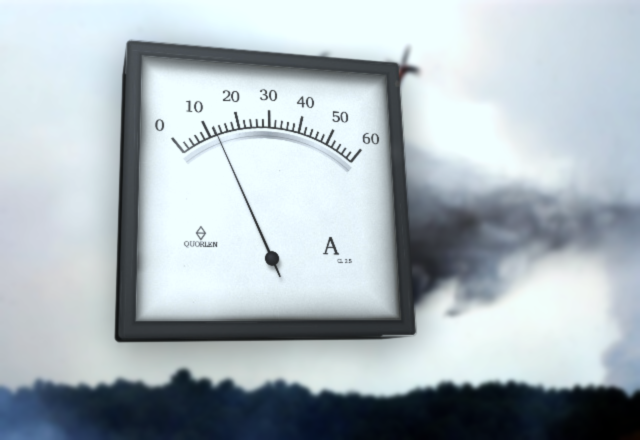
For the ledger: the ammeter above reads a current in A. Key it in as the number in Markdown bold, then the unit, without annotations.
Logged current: **12** A
